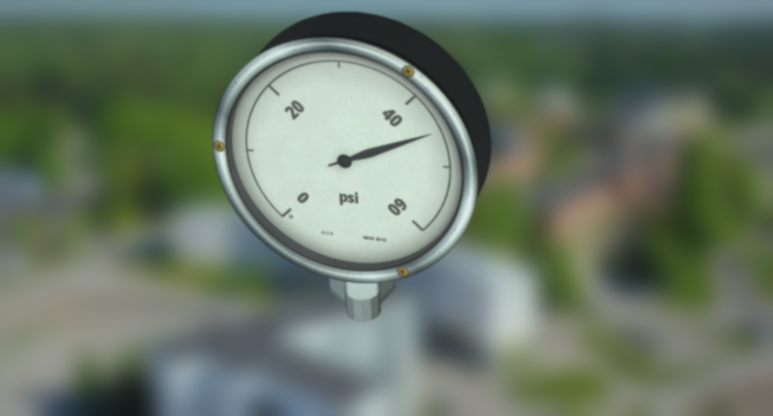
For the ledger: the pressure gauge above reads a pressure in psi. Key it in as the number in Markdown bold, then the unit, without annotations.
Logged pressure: **45** psi
